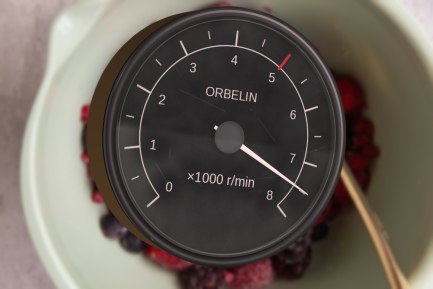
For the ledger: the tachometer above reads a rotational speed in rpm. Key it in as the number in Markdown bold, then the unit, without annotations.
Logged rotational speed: **7500** rpm
